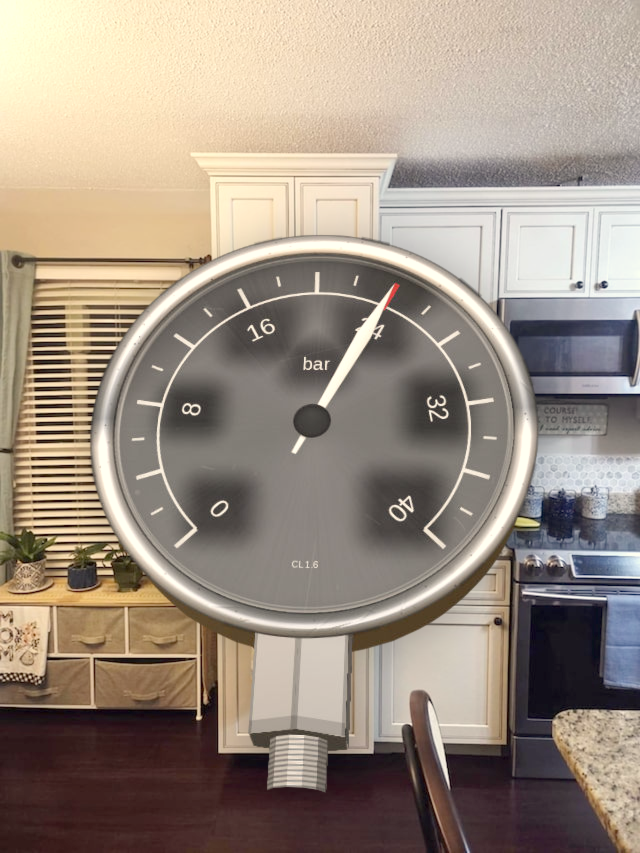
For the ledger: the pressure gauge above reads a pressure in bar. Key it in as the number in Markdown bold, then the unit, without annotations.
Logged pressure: **24** bar
